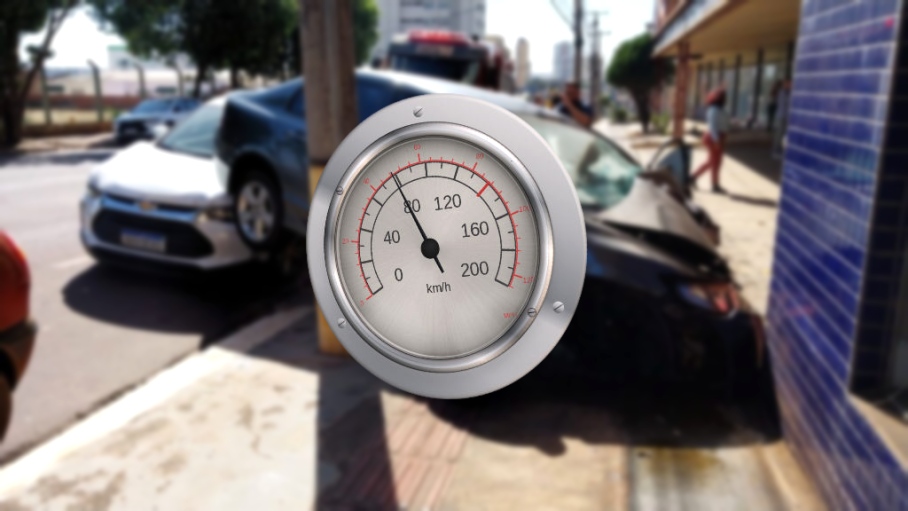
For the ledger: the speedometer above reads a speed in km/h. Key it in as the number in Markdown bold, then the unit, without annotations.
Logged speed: **80** km/h
